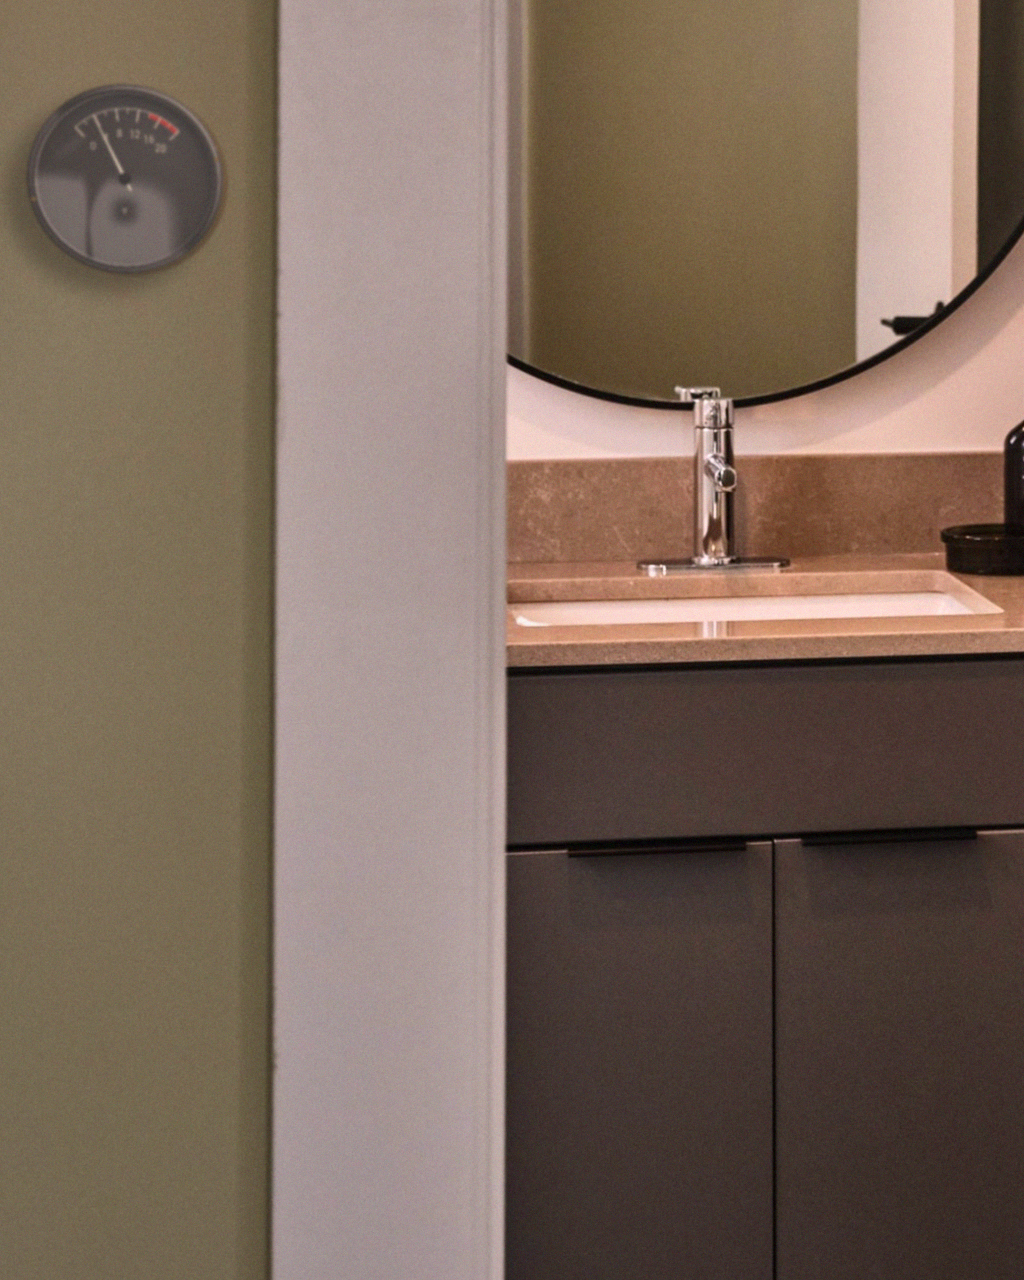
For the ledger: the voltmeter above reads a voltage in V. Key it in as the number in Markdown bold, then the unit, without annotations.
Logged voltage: **4** V
